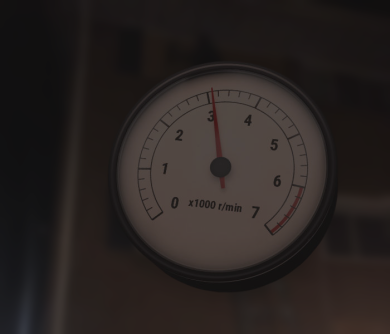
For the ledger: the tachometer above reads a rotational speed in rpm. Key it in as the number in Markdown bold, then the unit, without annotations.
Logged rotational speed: **3100** rpm
